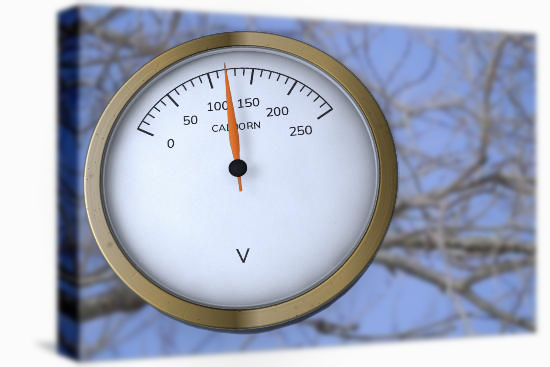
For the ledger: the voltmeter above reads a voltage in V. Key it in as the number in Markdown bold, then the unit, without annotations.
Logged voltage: **120** V
